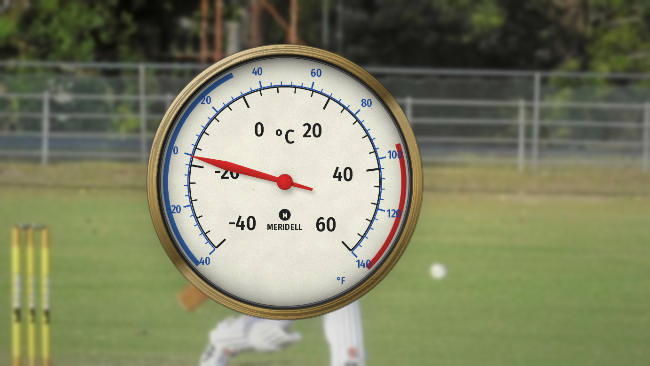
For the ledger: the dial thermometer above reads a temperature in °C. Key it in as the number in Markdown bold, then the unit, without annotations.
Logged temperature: **-18** °C
